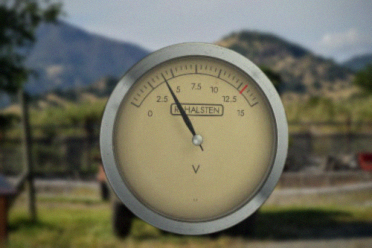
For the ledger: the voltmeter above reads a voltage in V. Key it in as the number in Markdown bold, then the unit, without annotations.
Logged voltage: **4** V
